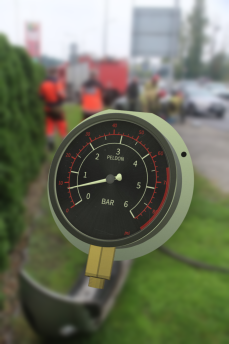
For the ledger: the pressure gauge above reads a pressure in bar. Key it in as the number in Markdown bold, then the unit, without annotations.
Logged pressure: **0.5** bar
